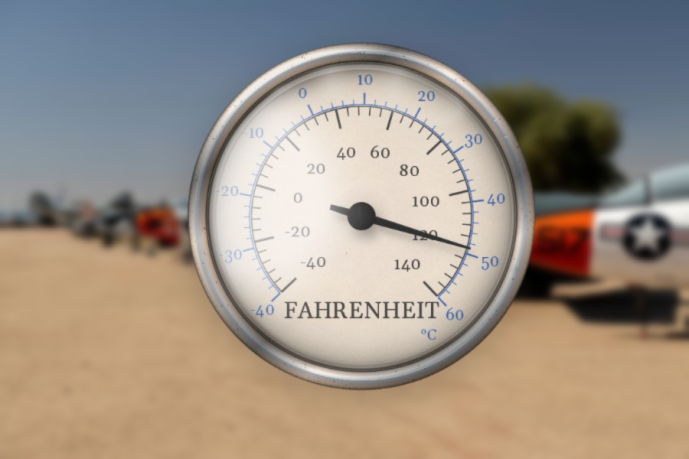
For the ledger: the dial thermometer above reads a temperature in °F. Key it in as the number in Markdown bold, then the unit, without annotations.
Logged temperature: **120** °F
